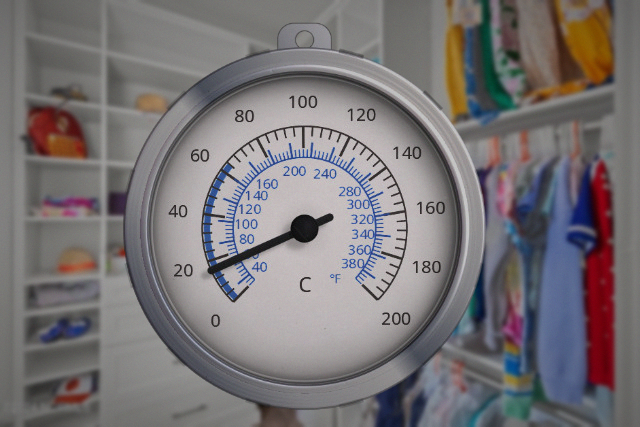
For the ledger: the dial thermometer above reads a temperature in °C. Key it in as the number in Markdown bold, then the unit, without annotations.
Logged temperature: **16** °C
